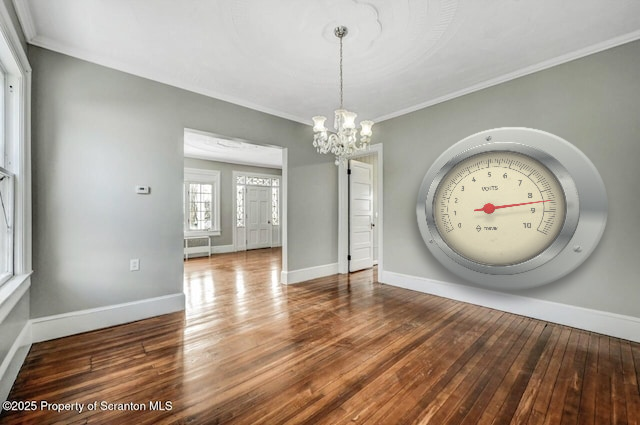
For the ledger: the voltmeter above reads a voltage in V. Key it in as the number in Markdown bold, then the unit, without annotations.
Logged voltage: **8.5** V
